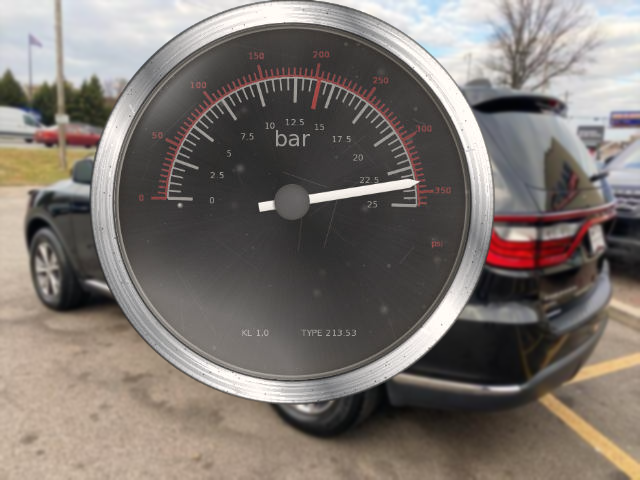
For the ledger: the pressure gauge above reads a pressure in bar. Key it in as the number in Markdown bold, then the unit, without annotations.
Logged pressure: **23.5** bar
